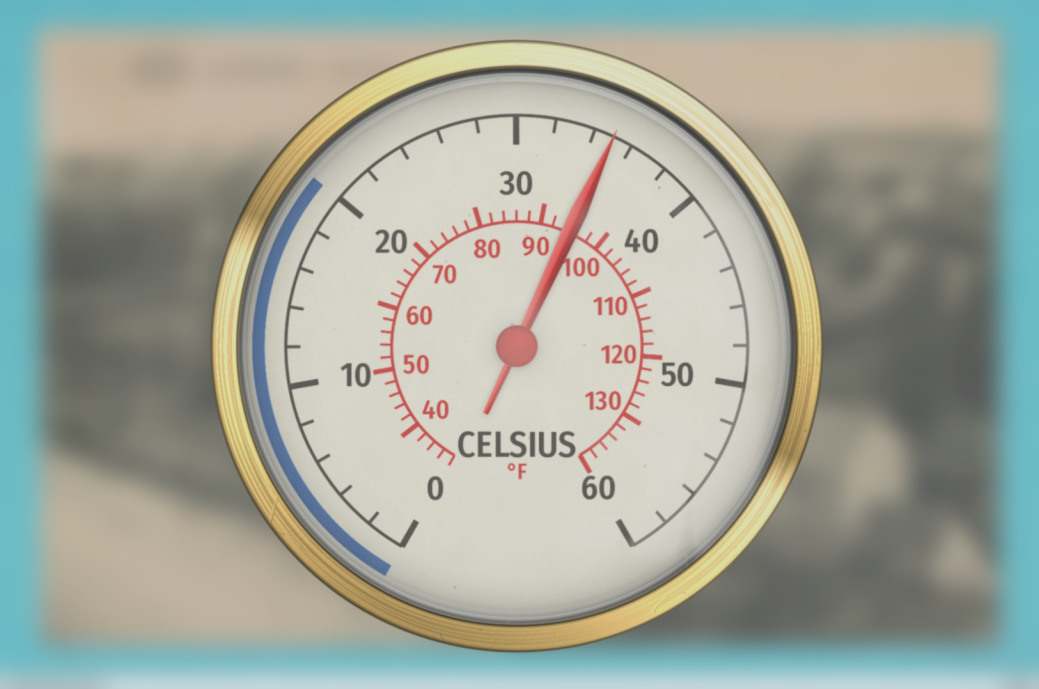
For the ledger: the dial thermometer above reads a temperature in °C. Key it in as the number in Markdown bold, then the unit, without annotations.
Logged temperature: **35** °C
